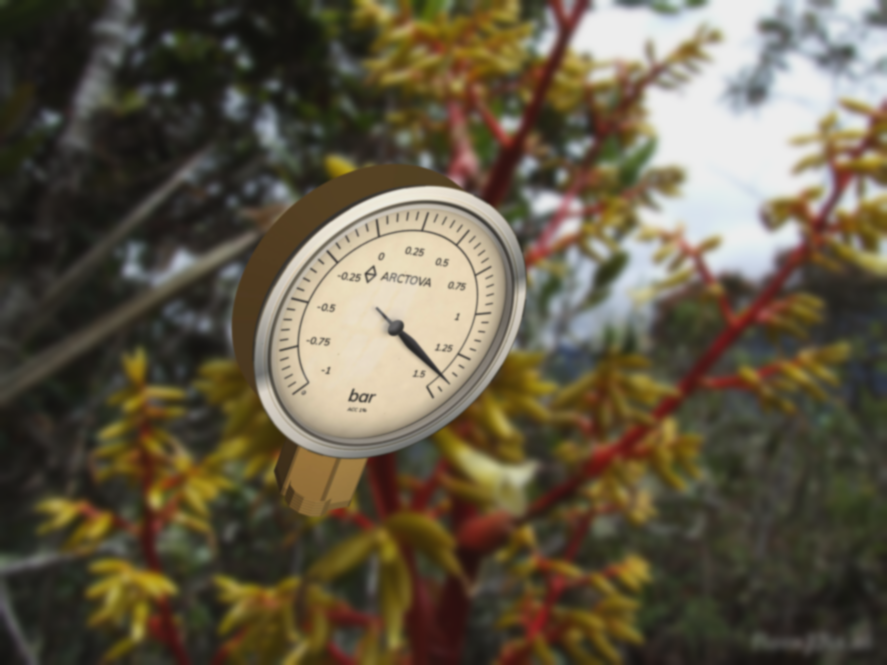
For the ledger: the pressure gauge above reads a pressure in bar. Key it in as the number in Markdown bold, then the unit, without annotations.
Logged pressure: **1.4** bar
